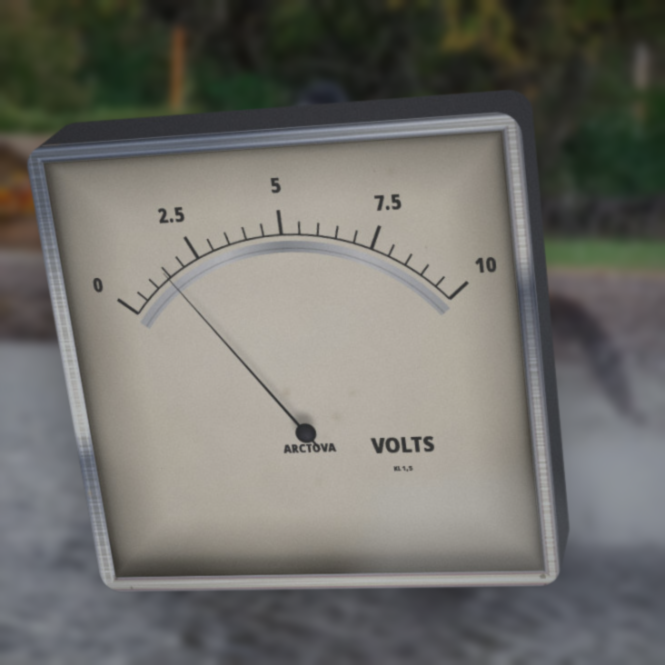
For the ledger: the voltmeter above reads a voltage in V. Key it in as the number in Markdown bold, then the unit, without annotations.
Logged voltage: **1.5** V
